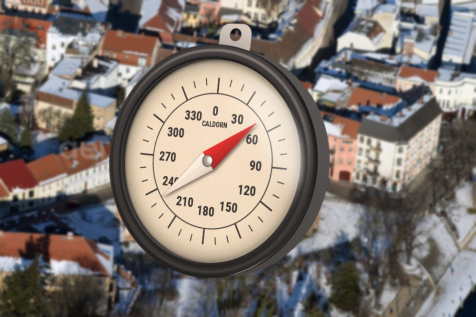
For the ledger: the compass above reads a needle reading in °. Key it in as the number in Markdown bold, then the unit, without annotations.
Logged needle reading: **50** °
